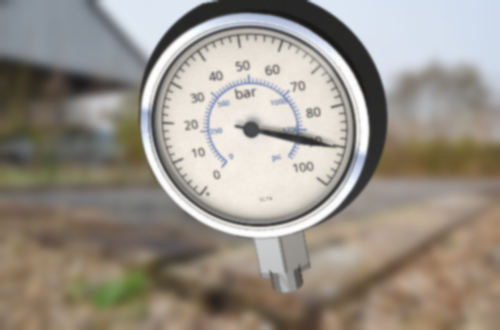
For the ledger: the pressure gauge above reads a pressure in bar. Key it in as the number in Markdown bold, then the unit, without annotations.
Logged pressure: **90** bar
